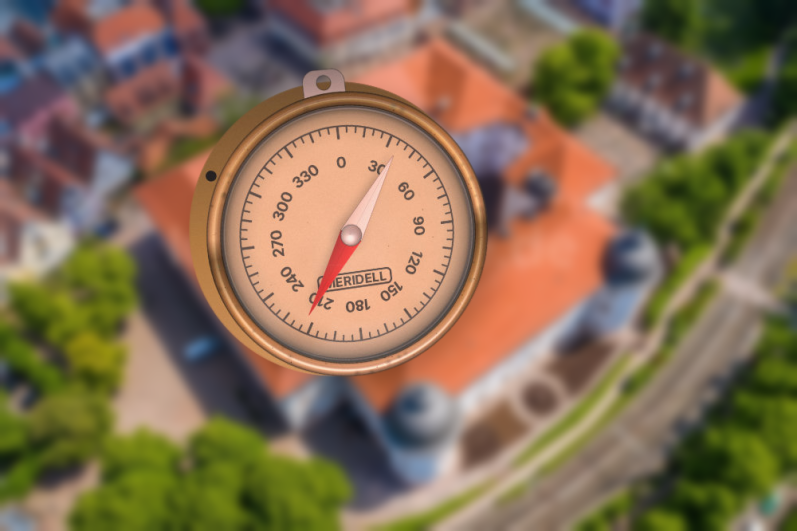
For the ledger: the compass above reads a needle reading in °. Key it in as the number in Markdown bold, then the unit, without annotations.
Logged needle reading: **215** °
